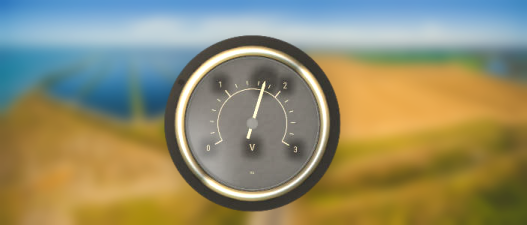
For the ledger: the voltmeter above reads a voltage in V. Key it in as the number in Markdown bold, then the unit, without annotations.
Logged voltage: **1.7** V
